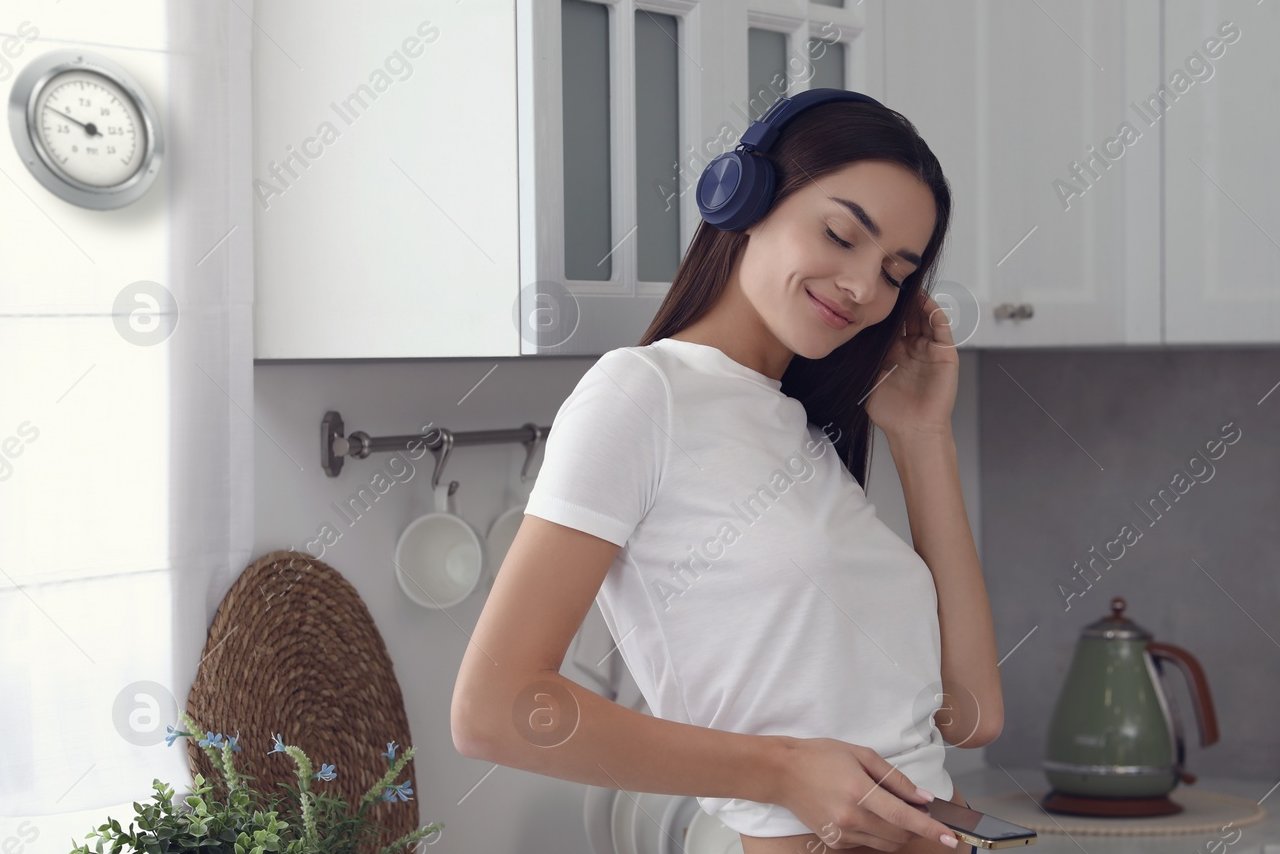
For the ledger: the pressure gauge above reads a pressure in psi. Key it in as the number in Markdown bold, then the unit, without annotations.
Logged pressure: **4** psi
